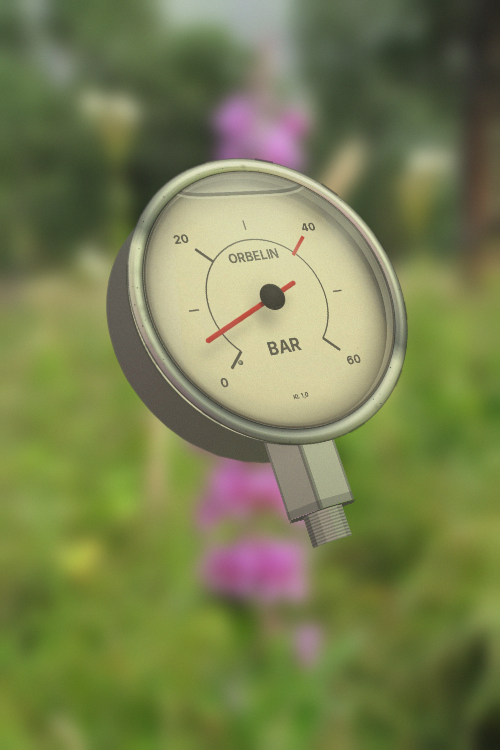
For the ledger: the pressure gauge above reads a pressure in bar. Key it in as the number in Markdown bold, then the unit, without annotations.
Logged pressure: **5** bar
